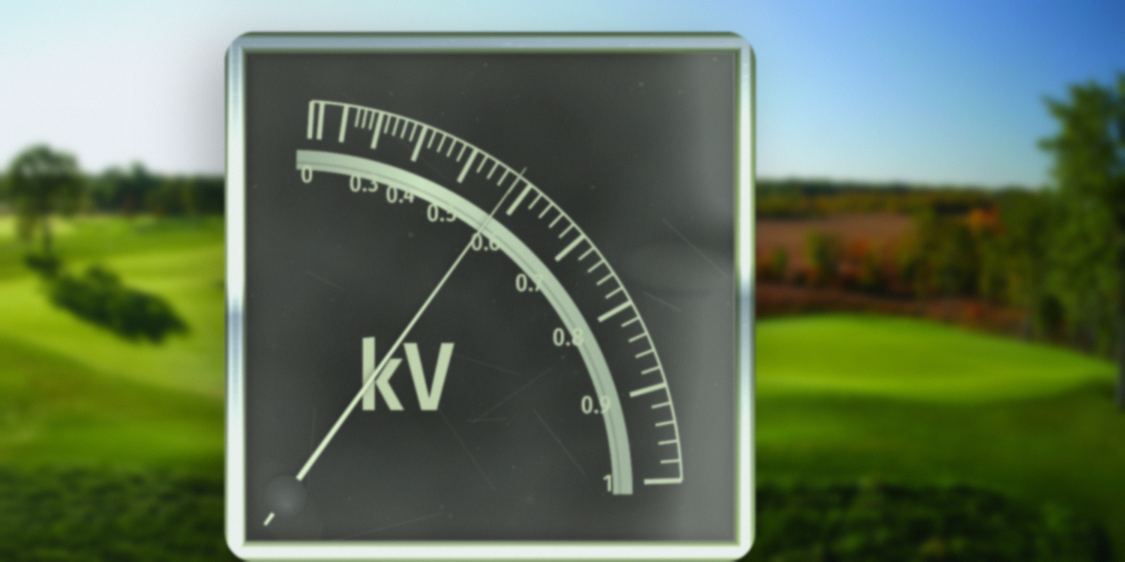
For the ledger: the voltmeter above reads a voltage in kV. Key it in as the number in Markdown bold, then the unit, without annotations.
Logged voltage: **0.58** kV
